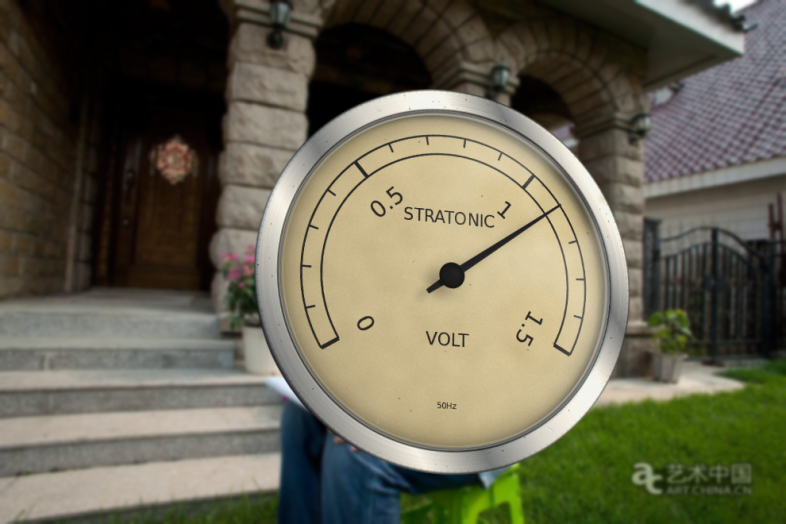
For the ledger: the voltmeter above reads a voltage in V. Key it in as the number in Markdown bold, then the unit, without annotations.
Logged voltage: **1.1** V
